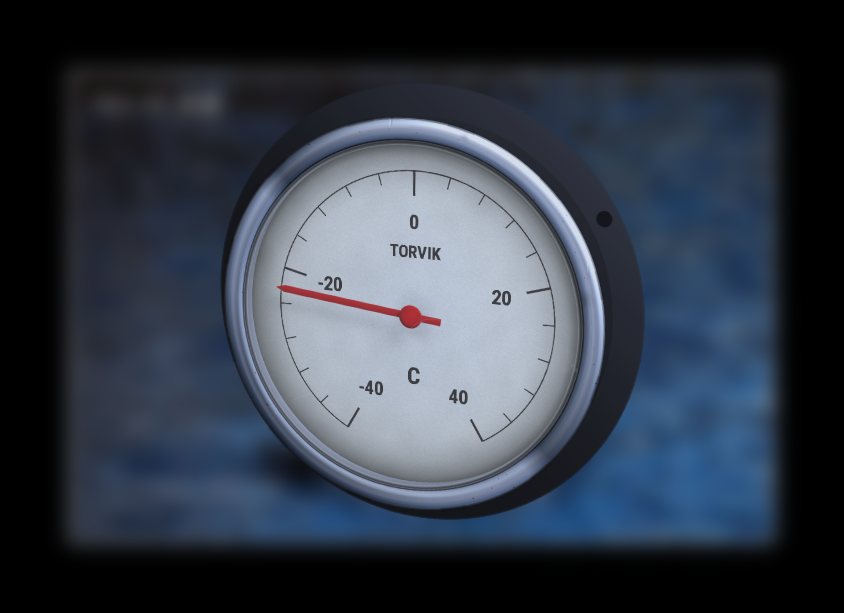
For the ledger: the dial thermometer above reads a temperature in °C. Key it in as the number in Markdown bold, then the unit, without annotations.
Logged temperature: **-22** °C
